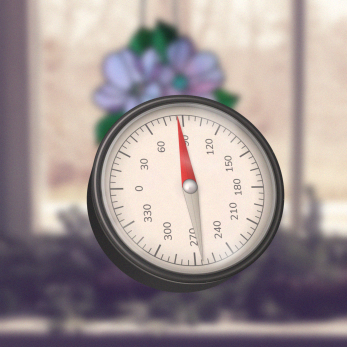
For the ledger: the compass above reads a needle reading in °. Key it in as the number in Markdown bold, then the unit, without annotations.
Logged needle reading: **85** °
